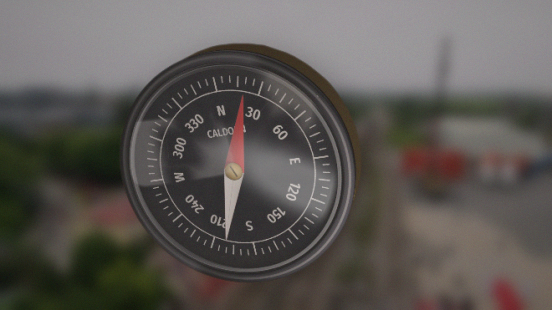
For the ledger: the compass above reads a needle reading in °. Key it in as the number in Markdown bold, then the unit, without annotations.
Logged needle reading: **20** °
